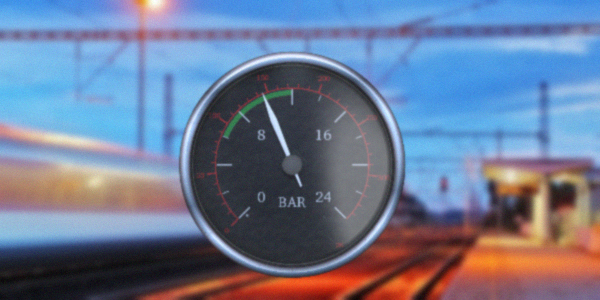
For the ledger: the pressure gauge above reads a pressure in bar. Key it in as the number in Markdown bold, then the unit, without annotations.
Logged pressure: **10** bar
